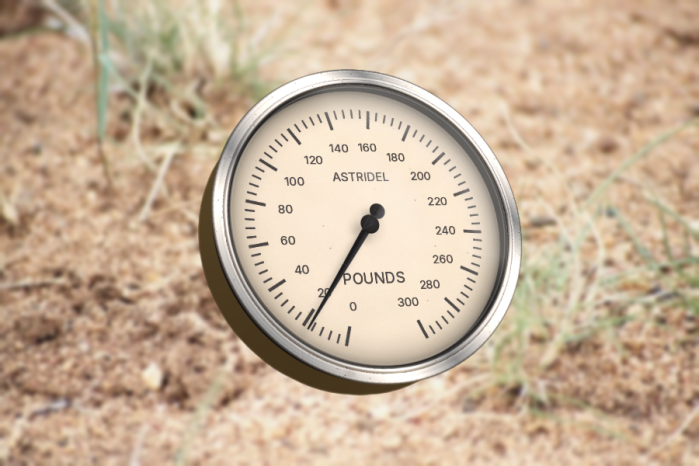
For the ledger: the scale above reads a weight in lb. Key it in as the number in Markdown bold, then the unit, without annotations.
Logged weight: **18** lb
